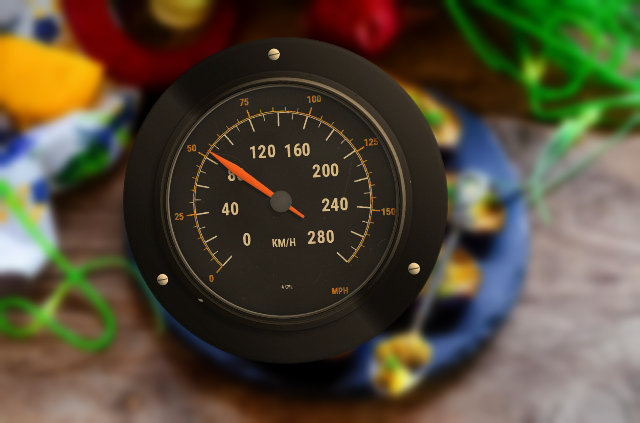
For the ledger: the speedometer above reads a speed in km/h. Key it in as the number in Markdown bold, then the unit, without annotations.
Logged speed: **85** km/h
